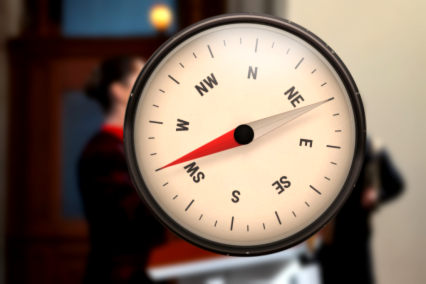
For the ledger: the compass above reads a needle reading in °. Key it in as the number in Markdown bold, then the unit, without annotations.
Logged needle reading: **240** °
